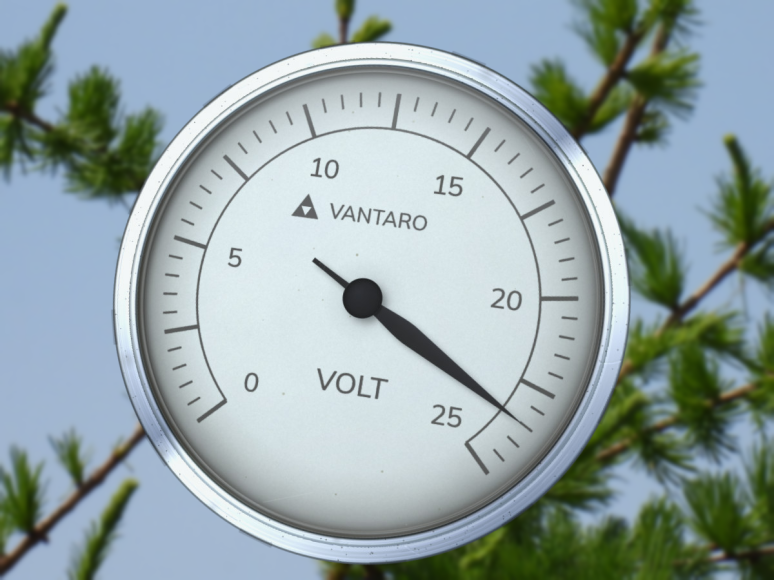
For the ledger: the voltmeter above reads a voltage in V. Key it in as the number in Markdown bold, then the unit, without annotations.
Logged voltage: **23.5** V
